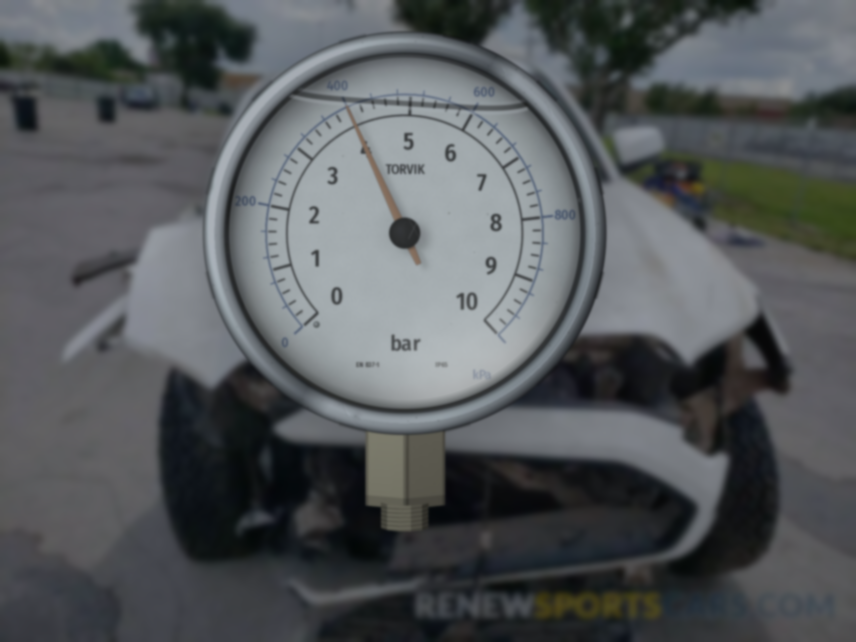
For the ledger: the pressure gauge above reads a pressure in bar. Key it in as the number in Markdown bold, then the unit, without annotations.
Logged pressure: **4** bar
